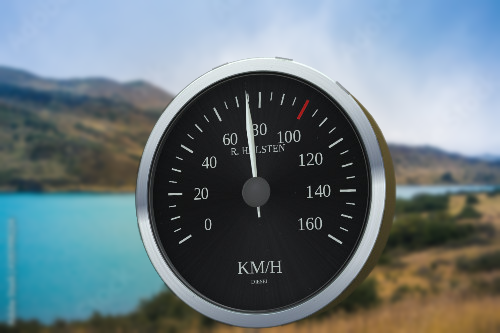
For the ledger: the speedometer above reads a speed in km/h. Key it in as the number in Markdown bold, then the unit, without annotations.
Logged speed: **75** km/h
